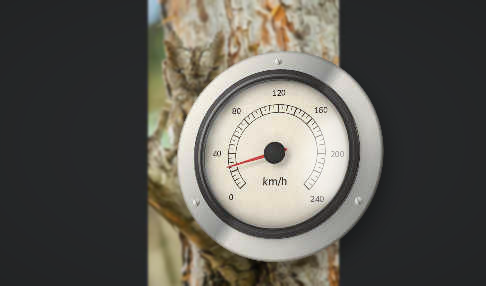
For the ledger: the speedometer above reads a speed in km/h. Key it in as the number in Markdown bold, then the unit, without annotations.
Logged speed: **25** km/h
